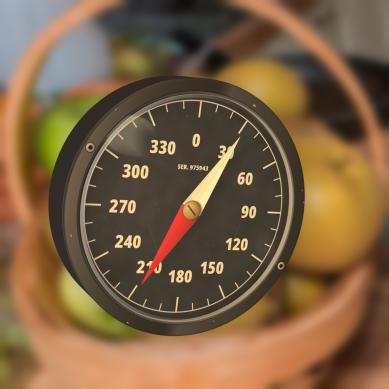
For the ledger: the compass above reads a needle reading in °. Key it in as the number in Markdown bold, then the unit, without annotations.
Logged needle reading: **210** °
